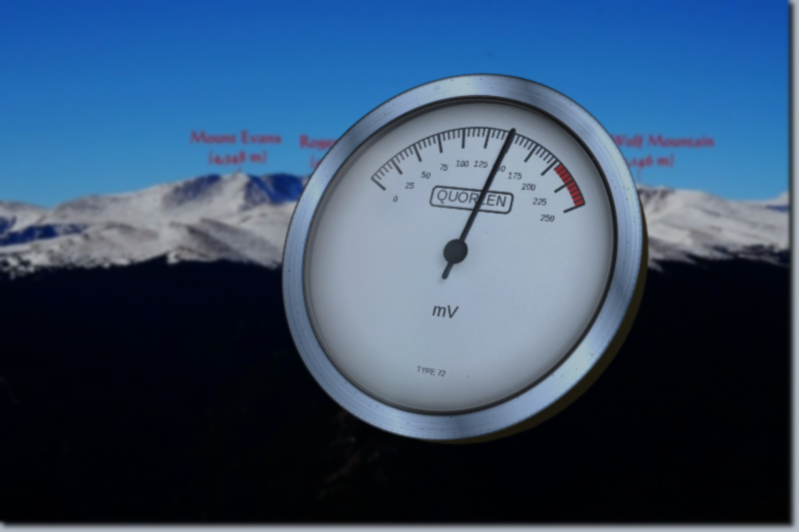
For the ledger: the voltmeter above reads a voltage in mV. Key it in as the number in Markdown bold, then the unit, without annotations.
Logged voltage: **150** mV
